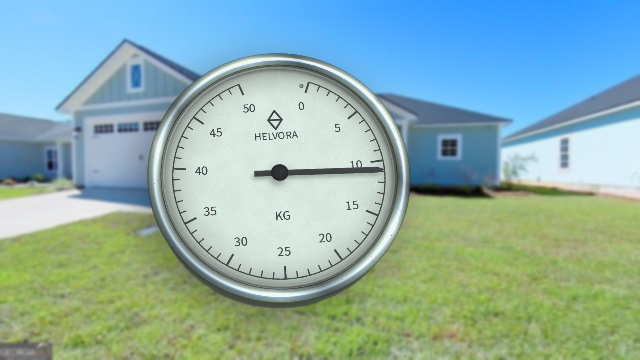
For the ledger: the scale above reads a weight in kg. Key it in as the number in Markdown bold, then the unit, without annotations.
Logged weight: **11** kg
